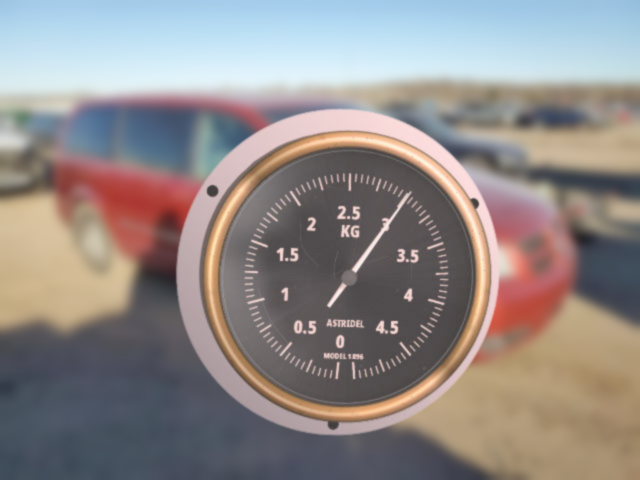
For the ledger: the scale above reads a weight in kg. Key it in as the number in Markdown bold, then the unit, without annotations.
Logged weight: **3** kg
